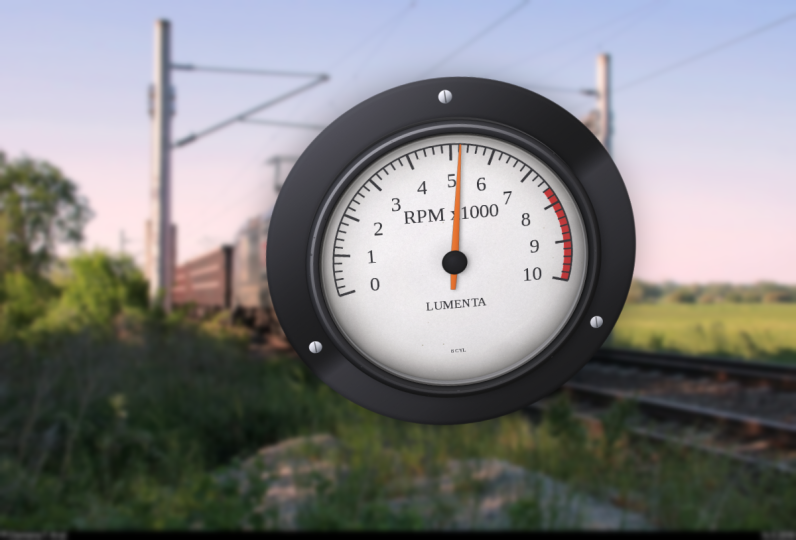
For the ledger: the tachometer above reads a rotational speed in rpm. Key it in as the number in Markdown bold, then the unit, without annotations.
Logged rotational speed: **5200** rpm
